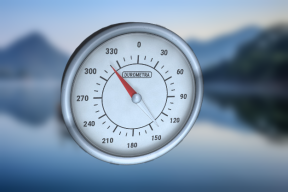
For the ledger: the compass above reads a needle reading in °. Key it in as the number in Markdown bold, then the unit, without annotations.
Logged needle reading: **320** °
